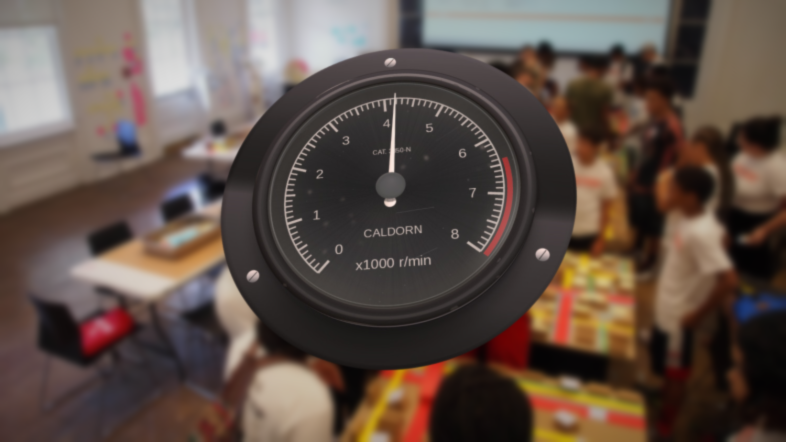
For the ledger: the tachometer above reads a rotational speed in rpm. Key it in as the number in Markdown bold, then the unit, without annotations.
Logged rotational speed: **4200** rpm
